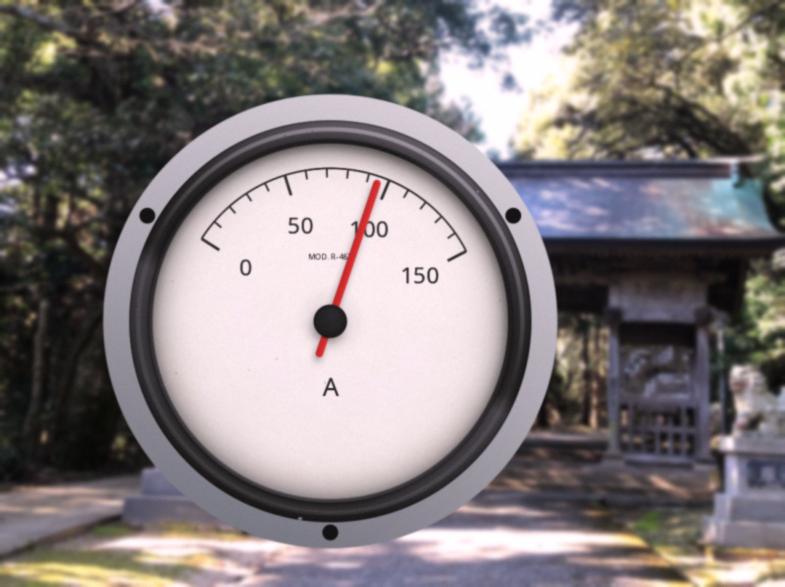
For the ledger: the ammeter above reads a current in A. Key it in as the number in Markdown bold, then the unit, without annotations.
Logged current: **95** A
